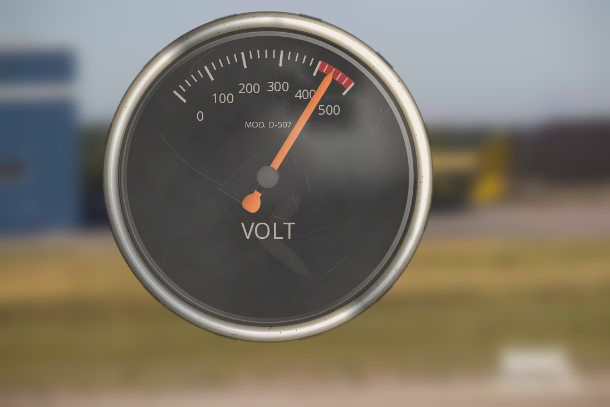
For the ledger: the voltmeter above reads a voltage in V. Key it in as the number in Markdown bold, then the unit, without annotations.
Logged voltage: **440** V
